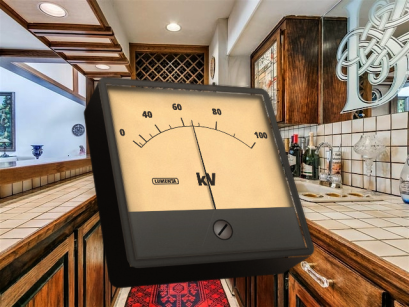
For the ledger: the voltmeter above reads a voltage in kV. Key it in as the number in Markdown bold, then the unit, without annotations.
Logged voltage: **65** kV
